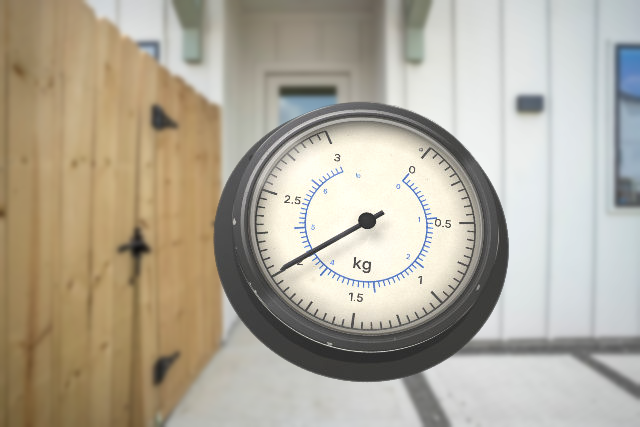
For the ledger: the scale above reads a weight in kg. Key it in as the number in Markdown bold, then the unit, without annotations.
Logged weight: **2** kg
